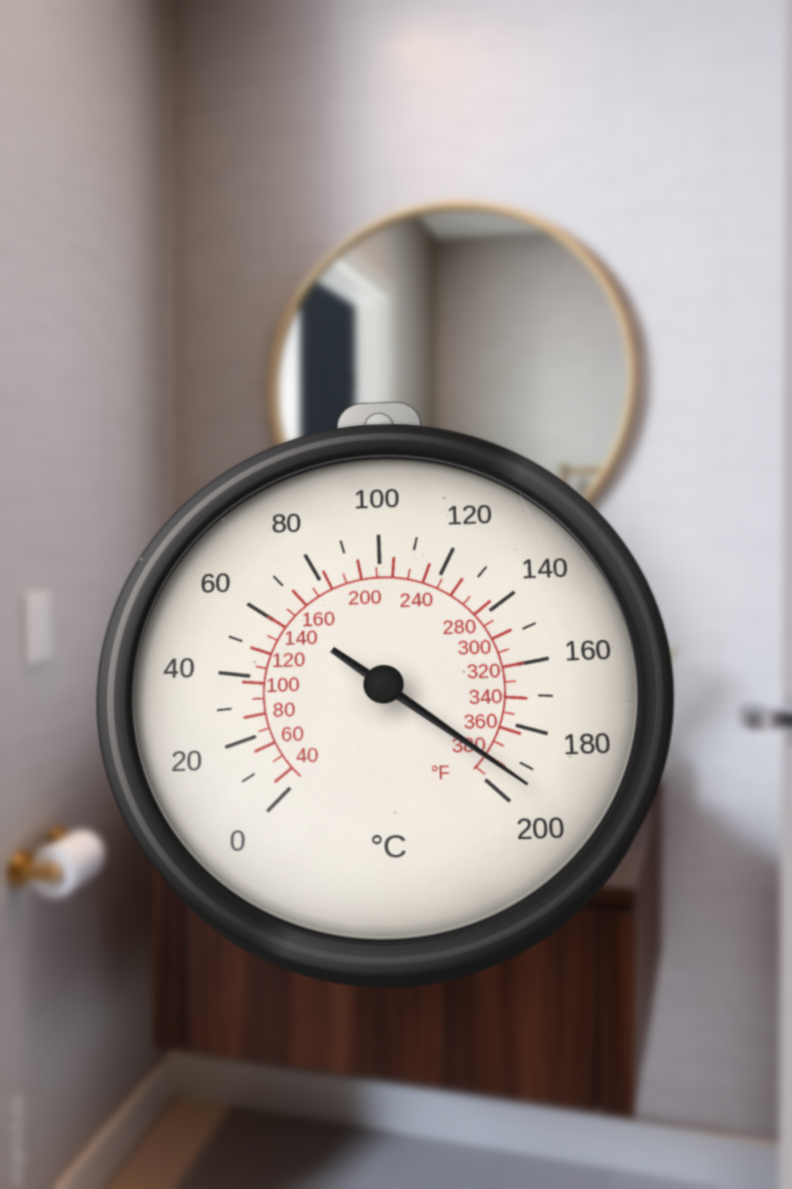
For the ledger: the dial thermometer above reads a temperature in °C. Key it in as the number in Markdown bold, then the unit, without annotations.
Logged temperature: **195** °C
